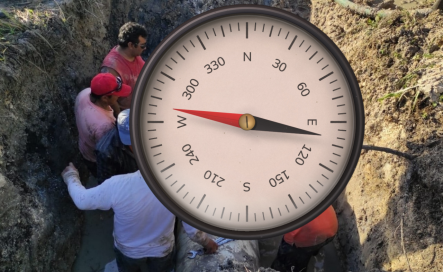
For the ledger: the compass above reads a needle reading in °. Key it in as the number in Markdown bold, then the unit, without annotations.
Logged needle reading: **280** °
